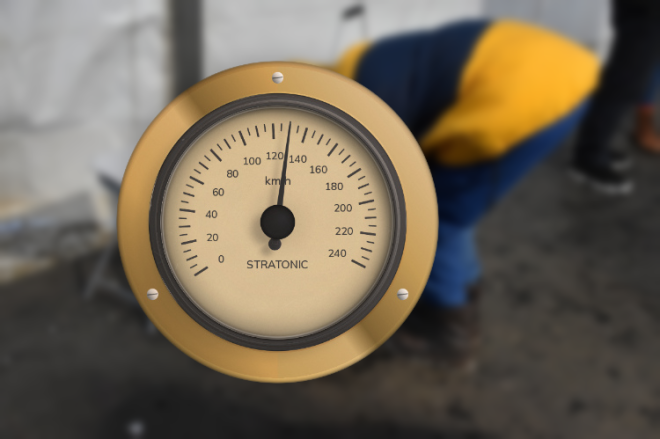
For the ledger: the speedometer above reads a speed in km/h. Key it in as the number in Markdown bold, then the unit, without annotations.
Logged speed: **130** km/h
